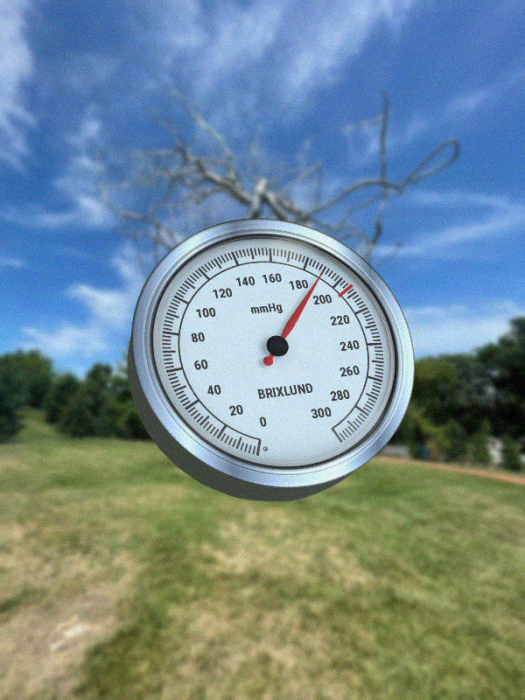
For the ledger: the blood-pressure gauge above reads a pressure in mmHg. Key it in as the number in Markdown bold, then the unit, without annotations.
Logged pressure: **190** mmHg
